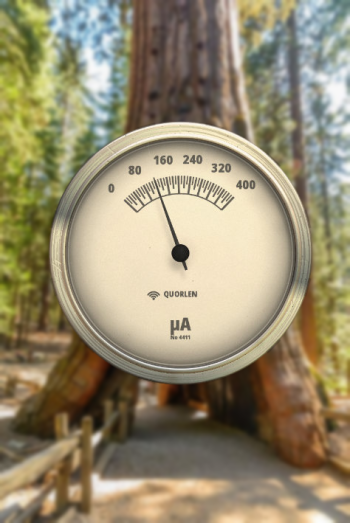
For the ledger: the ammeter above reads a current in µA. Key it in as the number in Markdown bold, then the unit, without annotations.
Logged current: **120** µA
